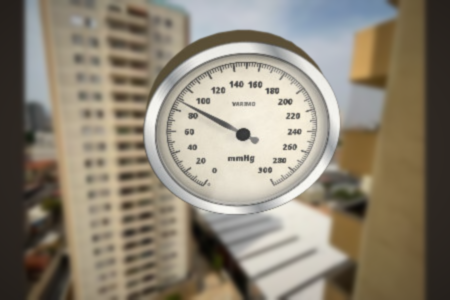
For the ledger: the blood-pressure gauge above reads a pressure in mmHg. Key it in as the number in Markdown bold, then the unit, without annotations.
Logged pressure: **90** mmHg
